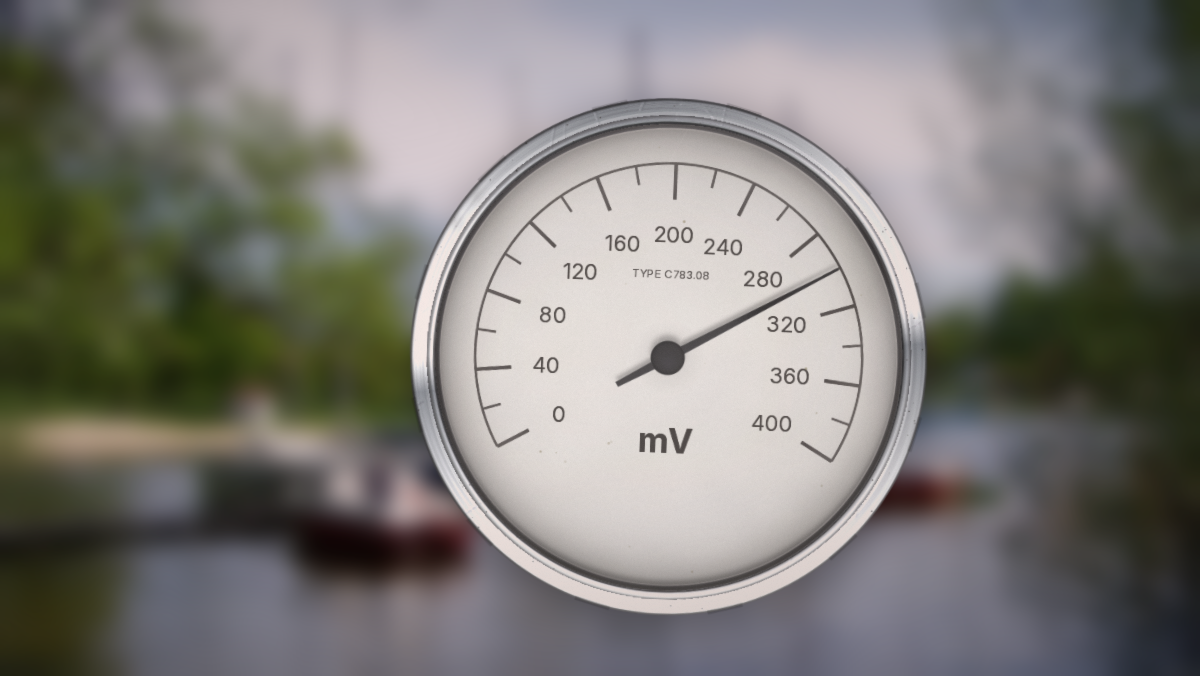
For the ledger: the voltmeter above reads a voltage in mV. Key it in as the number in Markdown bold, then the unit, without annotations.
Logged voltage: **300** mV
